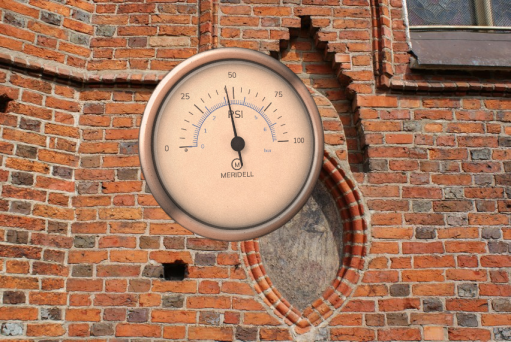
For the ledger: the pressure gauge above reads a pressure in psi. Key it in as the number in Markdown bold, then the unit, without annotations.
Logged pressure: **45** psi
